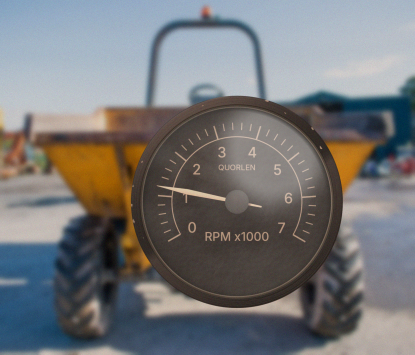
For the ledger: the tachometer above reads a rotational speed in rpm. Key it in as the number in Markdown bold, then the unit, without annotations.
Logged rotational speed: **1200** rpm
